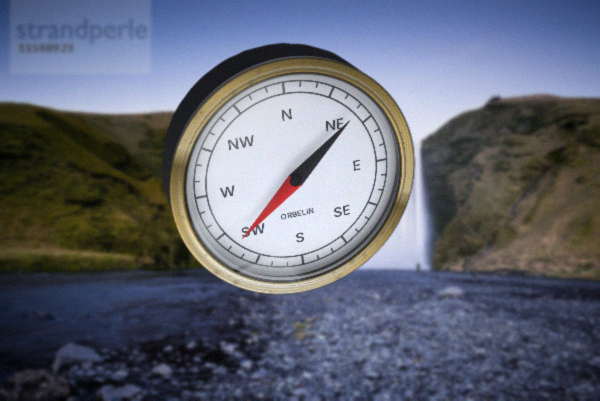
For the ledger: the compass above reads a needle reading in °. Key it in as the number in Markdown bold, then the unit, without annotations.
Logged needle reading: **230** °
